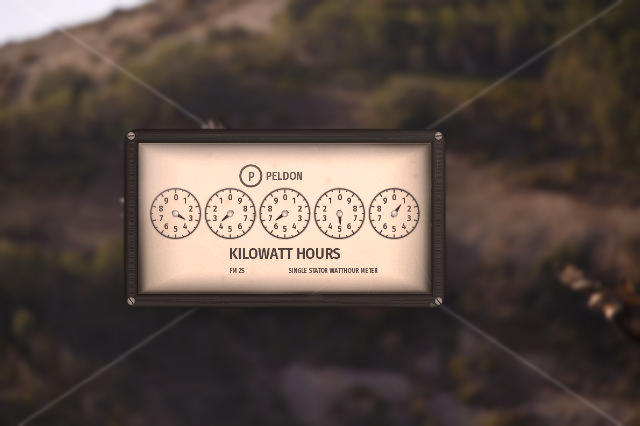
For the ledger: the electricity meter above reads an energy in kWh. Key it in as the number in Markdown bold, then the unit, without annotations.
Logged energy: **33651** kWh
